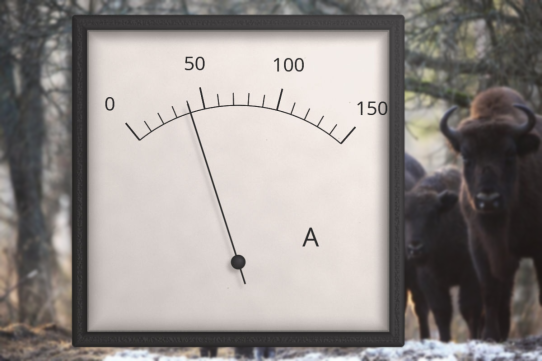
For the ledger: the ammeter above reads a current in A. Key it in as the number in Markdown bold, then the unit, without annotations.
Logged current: **40** A
